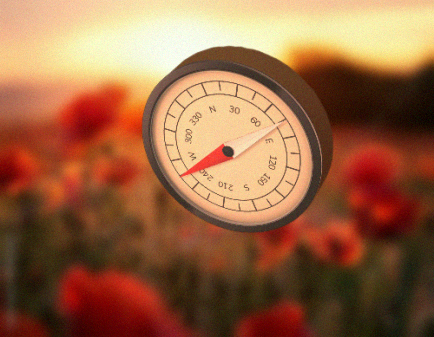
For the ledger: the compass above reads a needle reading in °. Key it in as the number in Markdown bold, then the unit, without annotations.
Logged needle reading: **255** °
